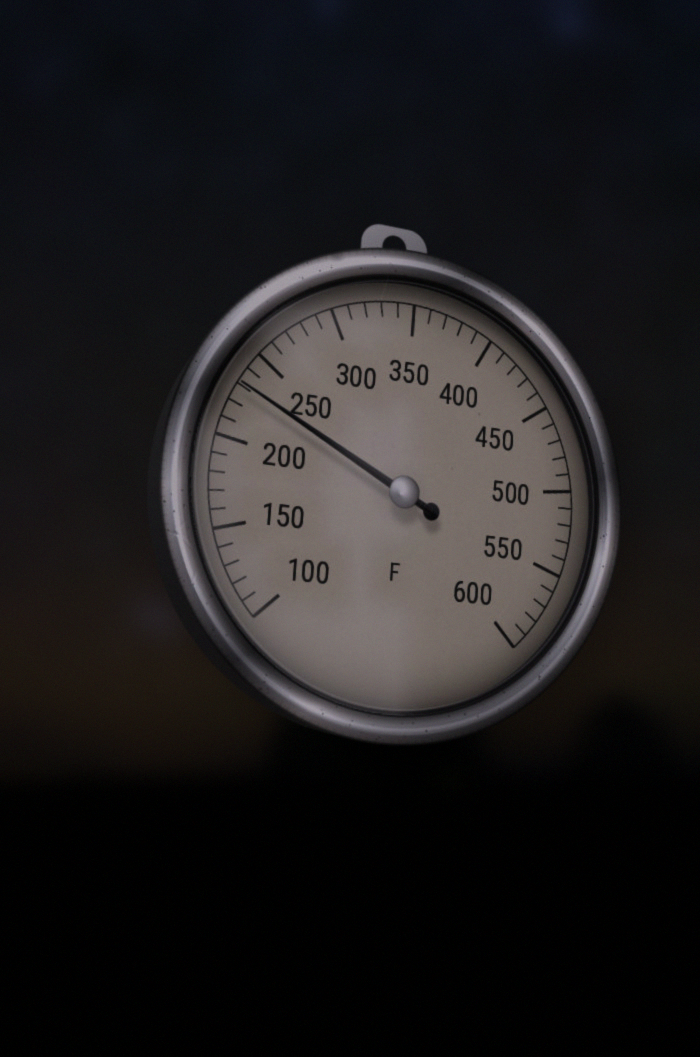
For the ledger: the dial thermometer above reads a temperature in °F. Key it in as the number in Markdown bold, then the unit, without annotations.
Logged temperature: **230** °F
